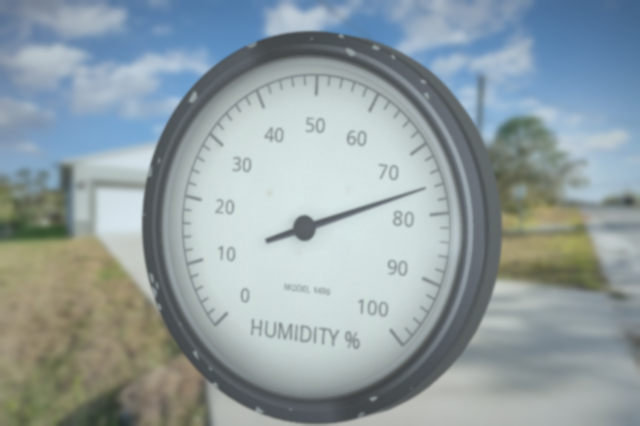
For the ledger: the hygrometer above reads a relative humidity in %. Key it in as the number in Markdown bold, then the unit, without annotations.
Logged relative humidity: **76** %
